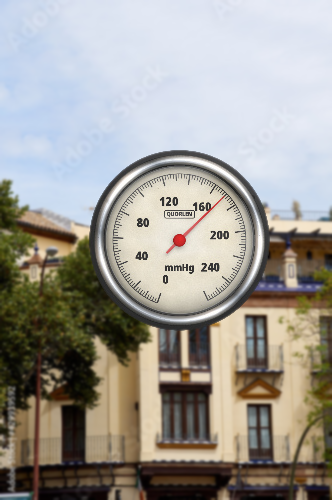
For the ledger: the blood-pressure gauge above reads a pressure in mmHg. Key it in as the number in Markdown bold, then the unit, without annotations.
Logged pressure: **170** mmHg
